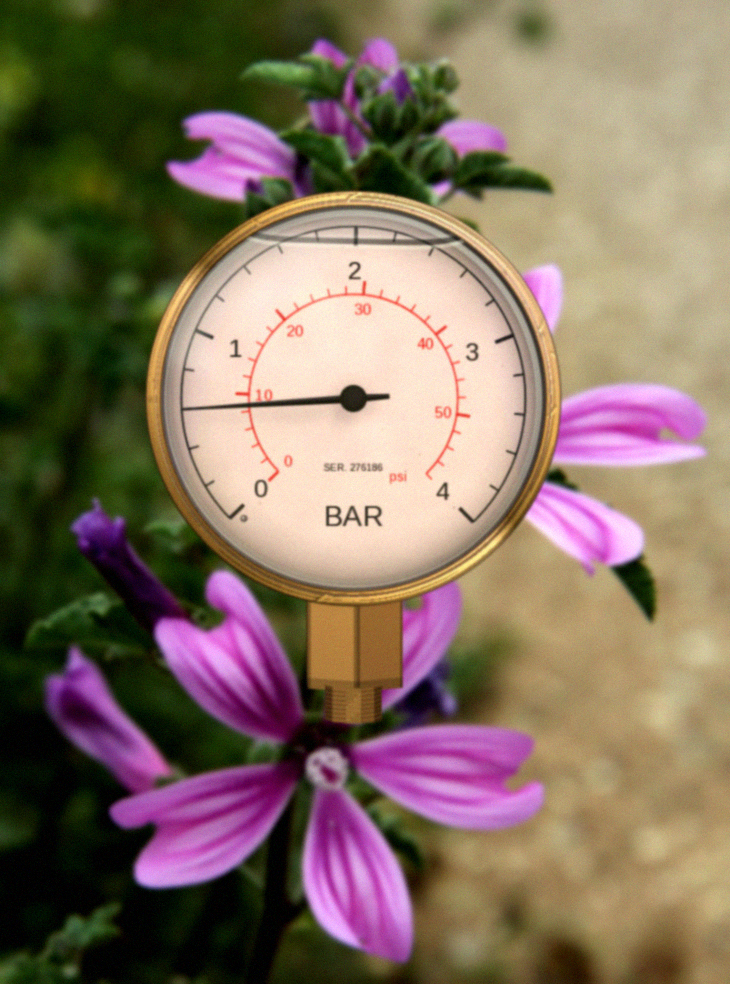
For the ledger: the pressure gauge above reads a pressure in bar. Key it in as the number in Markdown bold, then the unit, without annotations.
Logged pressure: **0.6** bar
